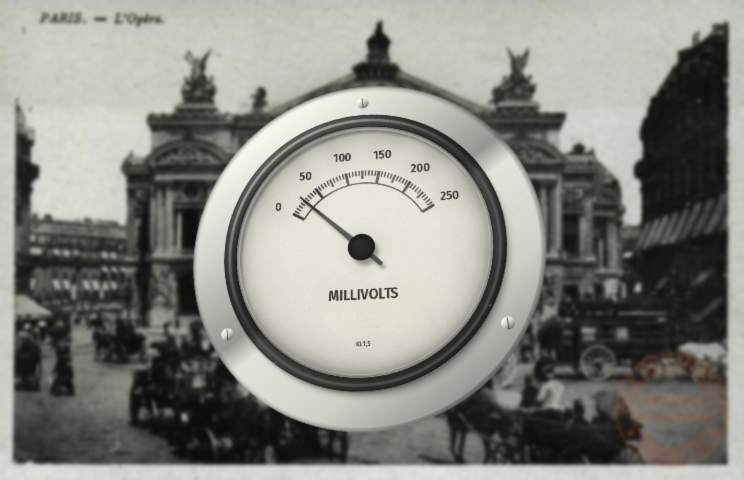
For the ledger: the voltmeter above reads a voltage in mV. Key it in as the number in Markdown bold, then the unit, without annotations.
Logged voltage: **25** mV
